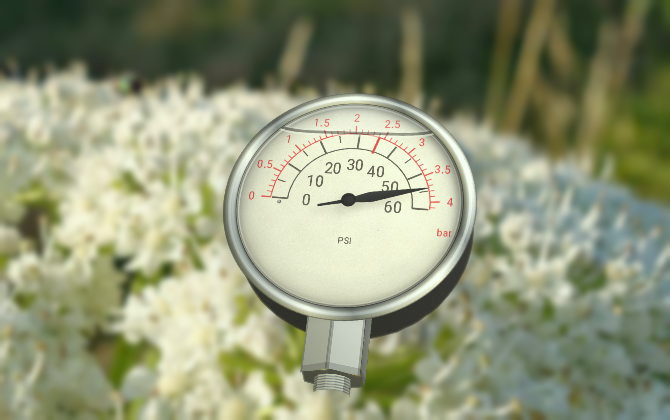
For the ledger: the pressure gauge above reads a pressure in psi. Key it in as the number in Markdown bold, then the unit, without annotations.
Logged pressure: **55** psi
